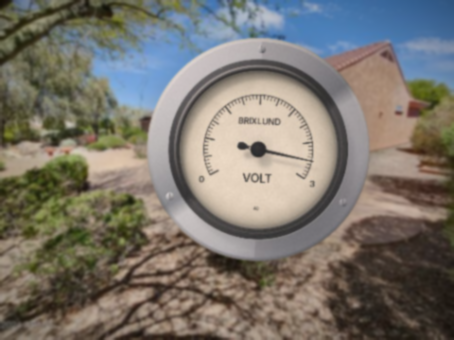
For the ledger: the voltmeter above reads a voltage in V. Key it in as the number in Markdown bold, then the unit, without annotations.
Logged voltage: **2.75** V
